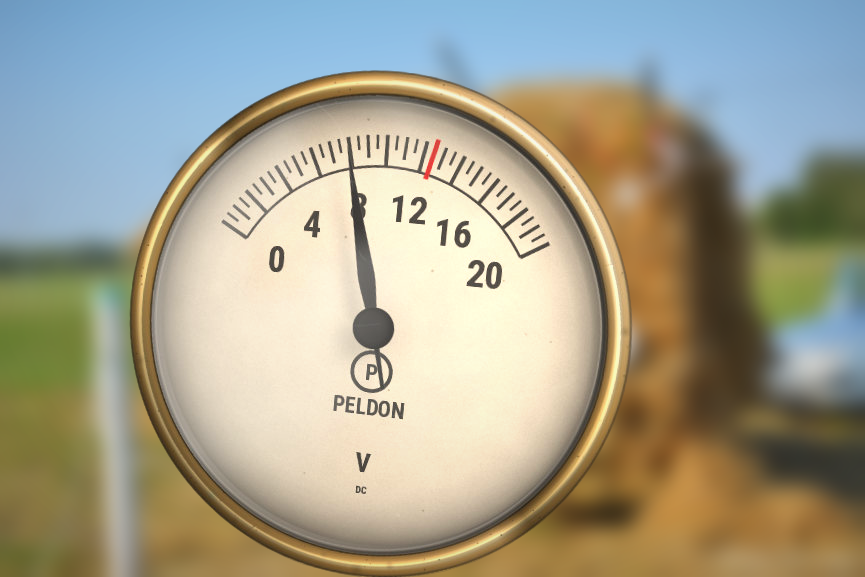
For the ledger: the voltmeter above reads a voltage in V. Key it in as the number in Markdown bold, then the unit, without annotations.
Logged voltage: **8** V
